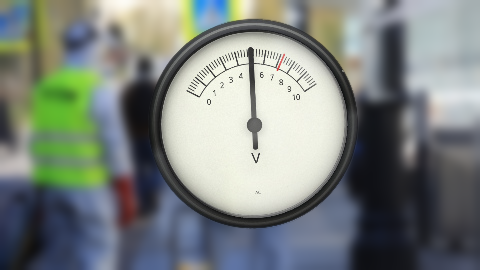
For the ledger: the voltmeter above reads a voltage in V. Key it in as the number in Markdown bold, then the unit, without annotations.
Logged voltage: **5** V
